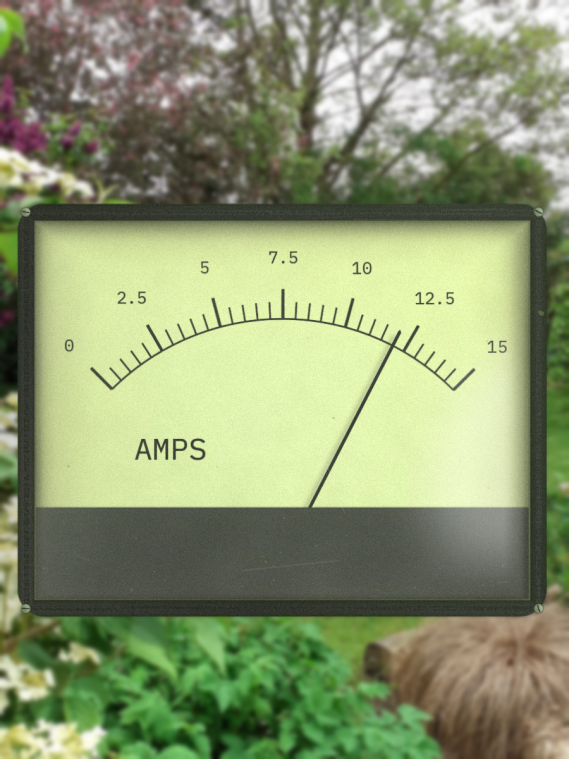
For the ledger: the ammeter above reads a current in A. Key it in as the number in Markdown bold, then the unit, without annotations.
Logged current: **12** A
